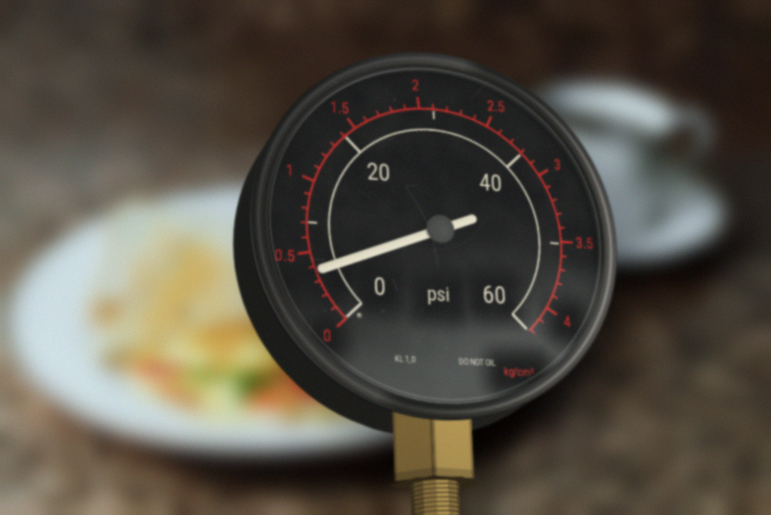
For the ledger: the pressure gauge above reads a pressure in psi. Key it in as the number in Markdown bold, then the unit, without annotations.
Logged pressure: **5** psi
